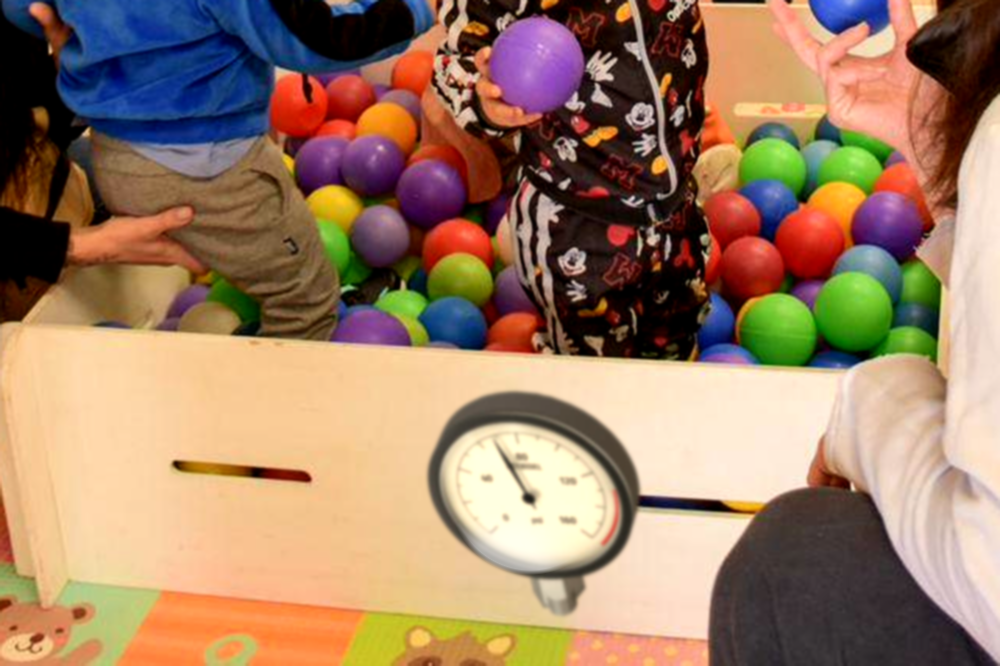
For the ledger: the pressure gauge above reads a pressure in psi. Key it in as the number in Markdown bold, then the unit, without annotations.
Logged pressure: **70** psi
